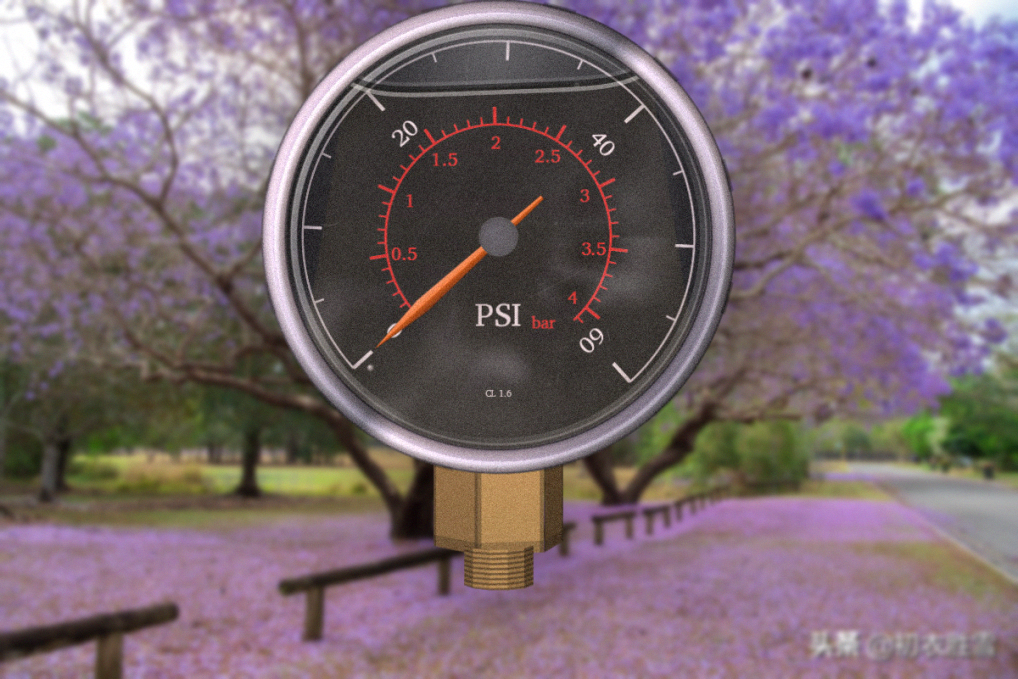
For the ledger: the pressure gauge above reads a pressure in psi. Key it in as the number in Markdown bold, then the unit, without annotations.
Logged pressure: **0** psi
